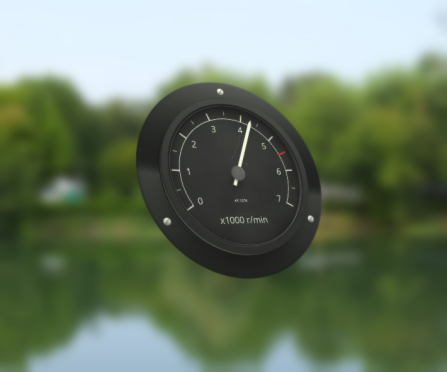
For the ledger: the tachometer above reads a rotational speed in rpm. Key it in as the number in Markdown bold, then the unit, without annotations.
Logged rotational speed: **4250** rpm
